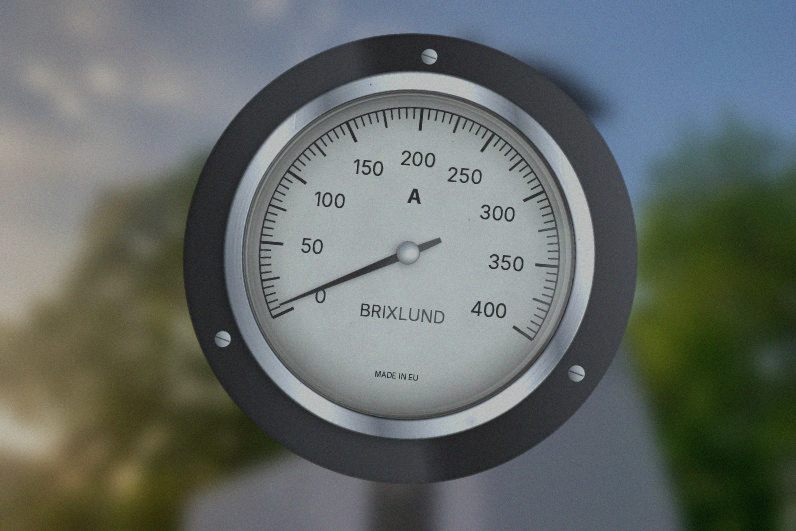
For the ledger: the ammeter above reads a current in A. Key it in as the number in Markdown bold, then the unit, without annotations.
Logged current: **5** A
